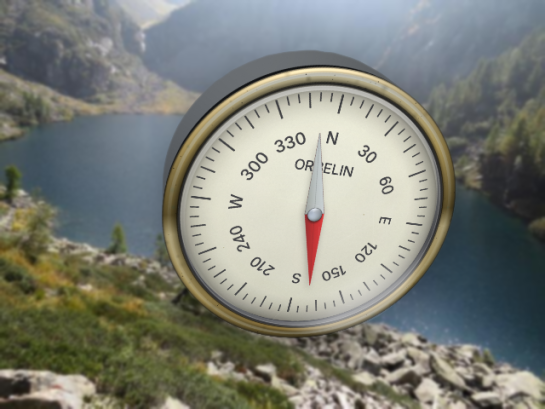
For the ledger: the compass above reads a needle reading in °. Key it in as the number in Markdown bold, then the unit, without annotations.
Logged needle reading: **170** °
